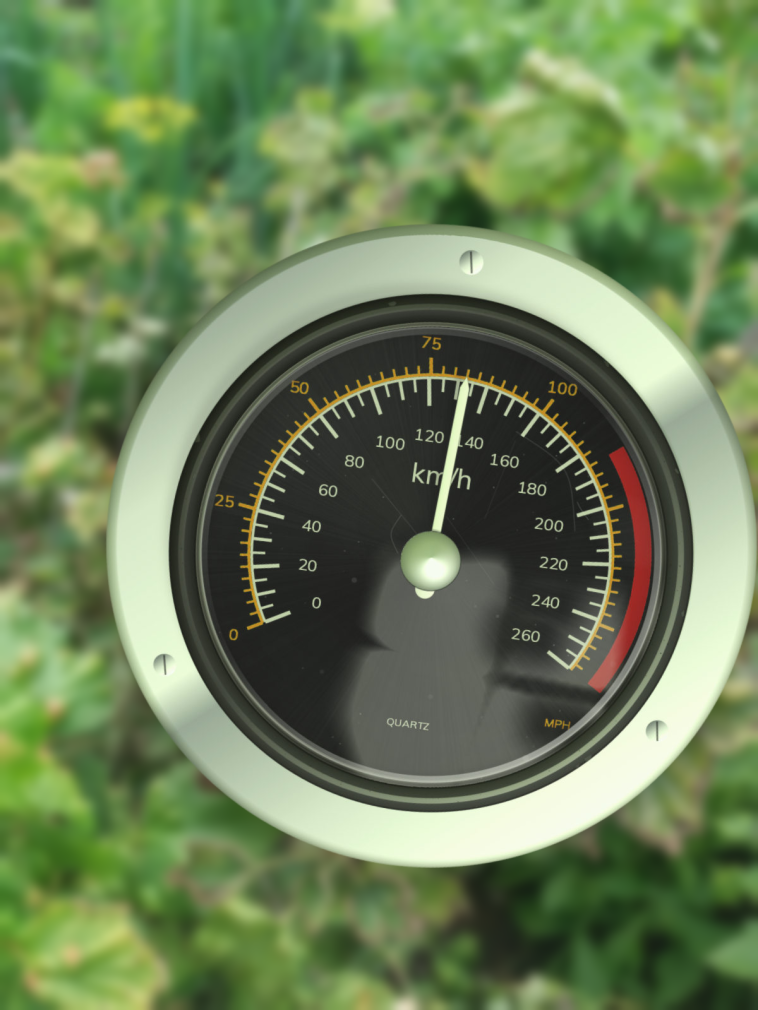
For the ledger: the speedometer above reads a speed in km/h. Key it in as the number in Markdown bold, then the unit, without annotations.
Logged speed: **132.5** km/h
